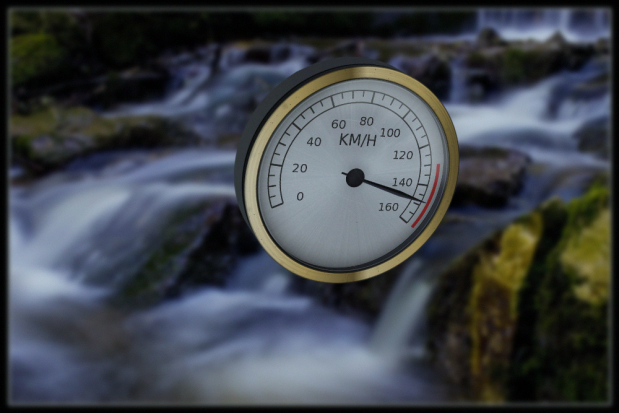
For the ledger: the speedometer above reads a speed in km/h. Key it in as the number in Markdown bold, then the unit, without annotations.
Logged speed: **147.5** km/h
